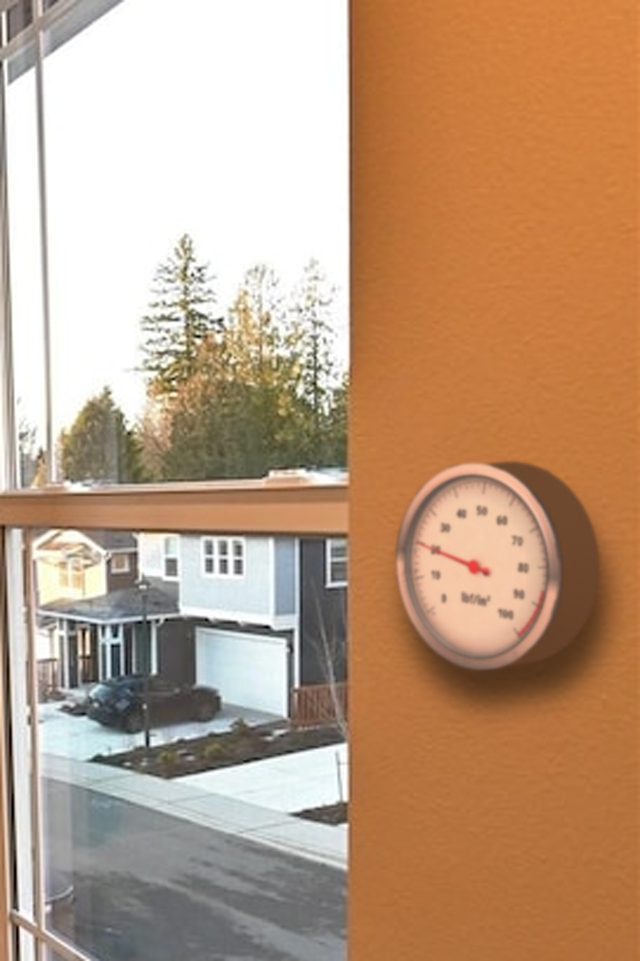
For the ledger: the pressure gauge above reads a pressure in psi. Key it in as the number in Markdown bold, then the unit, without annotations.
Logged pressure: **20** psi
